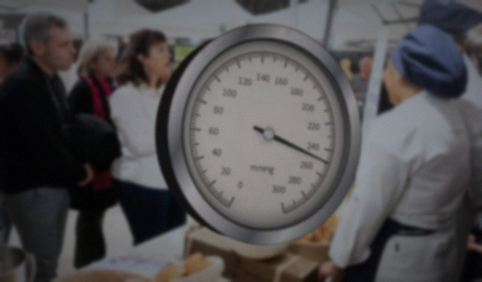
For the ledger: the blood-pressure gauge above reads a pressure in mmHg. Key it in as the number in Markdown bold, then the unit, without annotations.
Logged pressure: **250** mmHg
